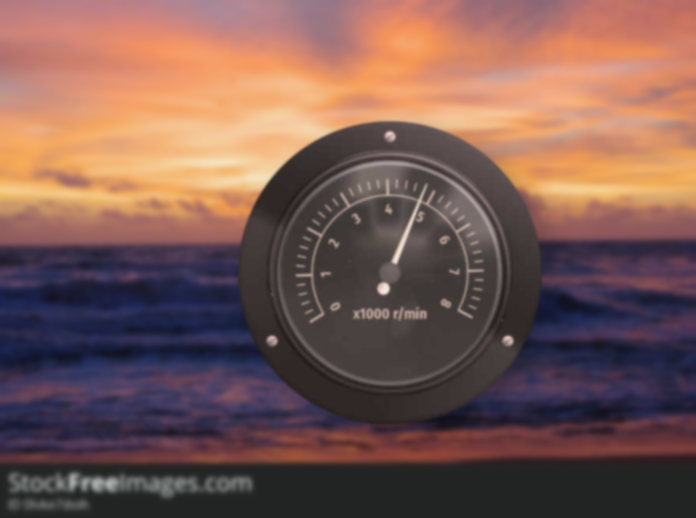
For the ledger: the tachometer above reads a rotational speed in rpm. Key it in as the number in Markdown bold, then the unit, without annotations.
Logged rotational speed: **4800** rpm
